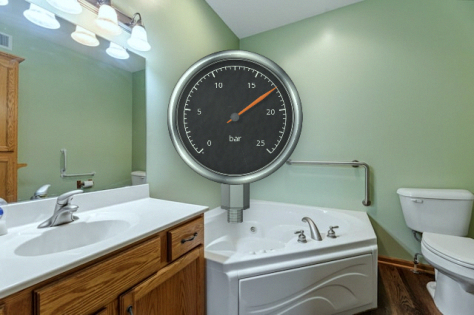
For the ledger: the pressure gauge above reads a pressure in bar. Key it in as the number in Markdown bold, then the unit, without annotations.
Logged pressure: **17.5** bar
